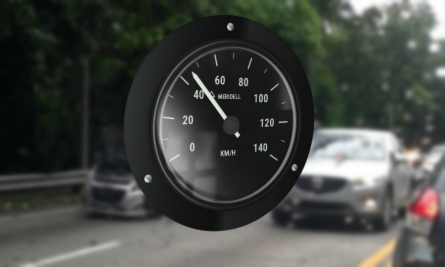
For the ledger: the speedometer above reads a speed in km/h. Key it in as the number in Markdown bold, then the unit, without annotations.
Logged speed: **45** km/h
